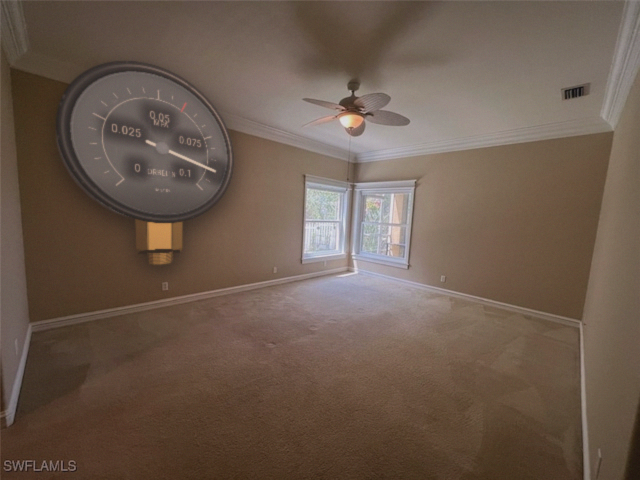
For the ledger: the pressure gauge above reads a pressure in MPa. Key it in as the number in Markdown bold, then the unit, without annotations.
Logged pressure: **0.09** MPa
